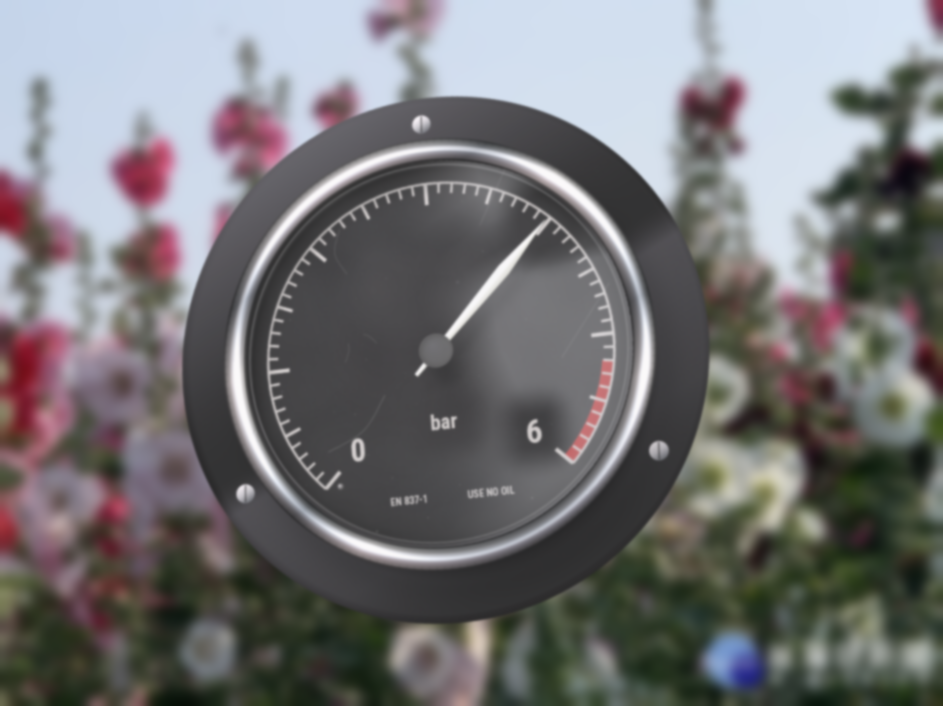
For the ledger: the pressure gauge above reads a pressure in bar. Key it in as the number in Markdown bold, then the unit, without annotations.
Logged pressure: **4** bar
